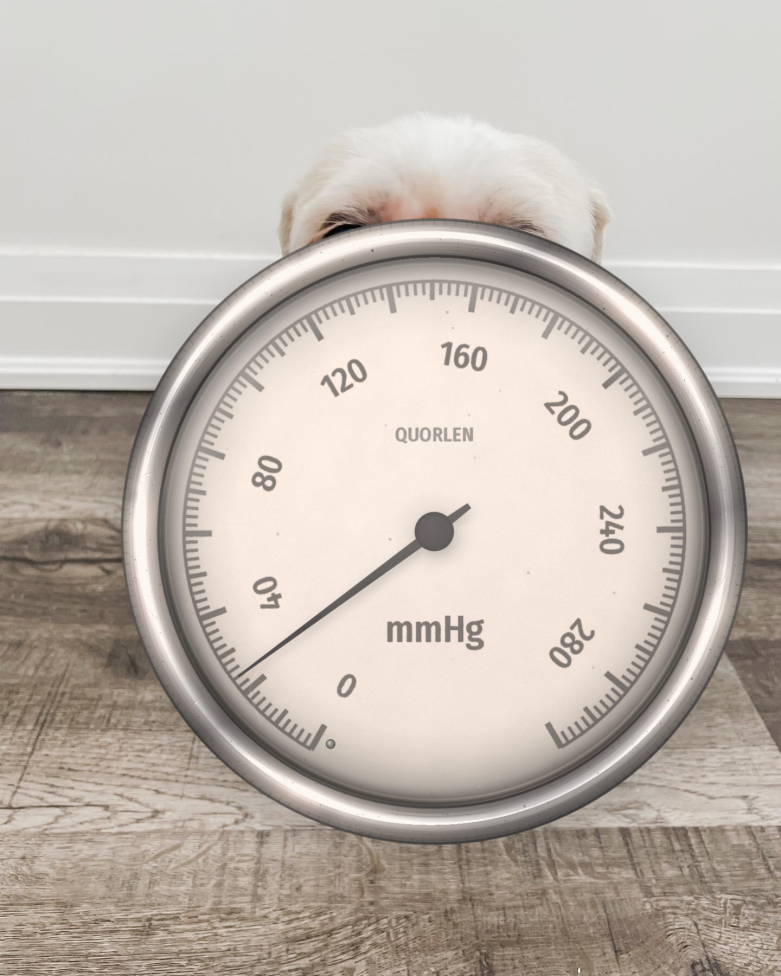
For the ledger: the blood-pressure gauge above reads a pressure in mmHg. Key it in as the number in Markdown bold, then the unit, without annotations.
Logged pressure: **24** mmHg
